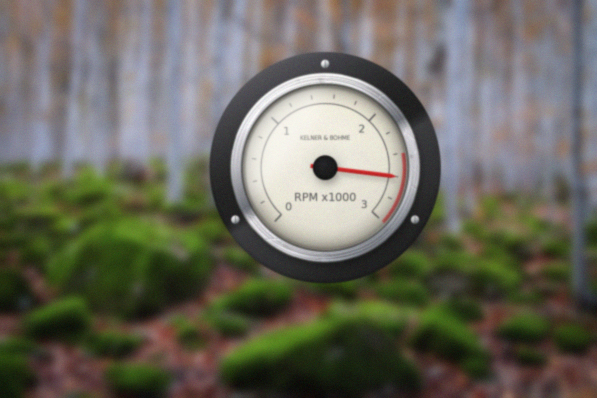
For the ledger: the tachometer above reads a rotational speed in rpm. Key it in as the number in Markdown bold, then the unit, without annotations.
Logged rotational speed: **2600** rpm
